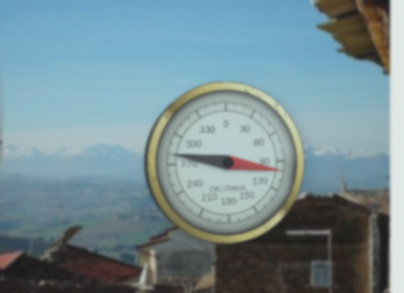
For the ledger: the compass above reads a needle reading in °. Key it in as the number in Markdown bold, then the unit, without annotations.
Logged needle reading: **100** °
